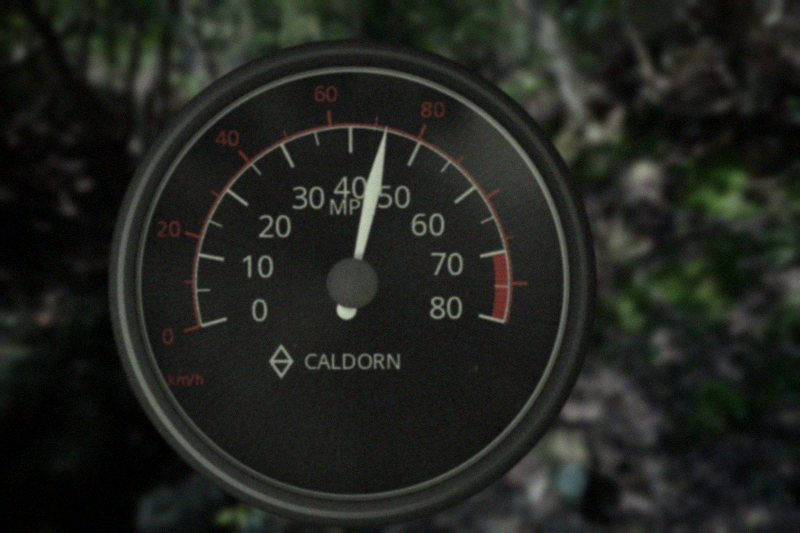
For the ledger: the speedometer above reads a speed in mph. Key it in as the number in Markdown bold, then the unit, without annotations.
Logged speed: **45** mph
